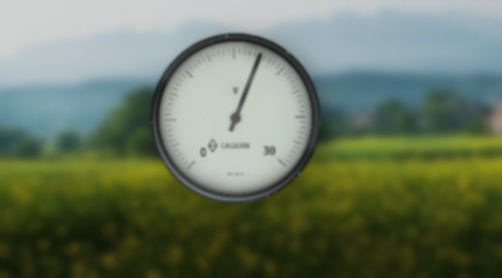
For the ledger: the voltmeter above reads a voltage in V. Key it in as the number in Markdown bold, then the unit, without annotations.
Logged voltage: **17.5** V
